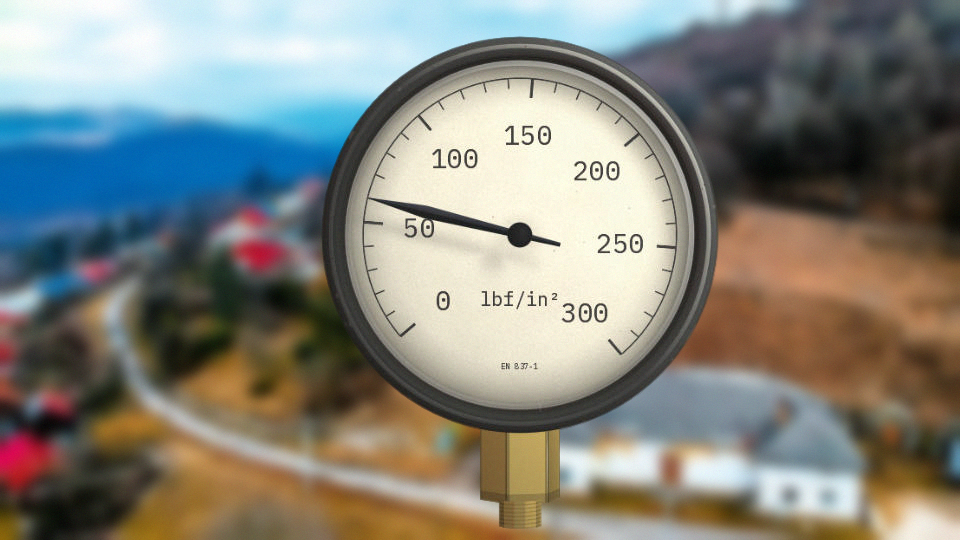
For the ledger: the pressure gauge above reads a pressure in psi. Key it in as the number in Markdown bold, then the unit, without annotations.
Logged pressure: **60** psi
